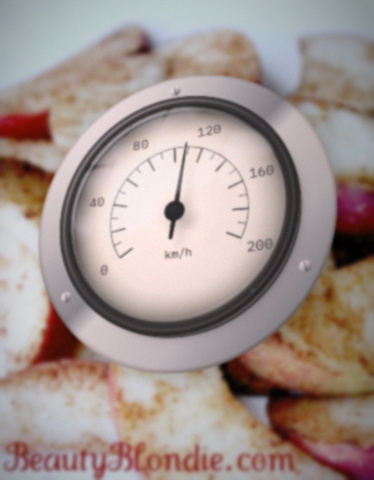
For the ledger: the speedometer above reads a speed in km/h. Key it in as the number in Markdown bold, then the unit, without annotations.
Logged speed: **110** km/h
